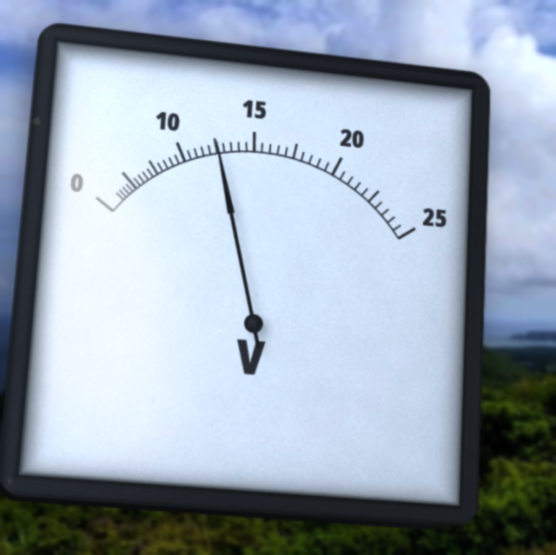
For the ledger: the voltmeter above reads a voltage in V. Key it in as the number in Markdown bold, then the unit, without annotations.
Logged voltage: **12.5** V
